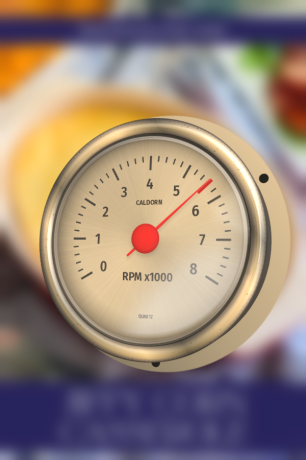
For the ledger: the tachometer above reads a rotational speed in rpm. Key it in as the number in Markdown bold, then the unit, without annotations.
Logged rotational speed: **5600** rpm
